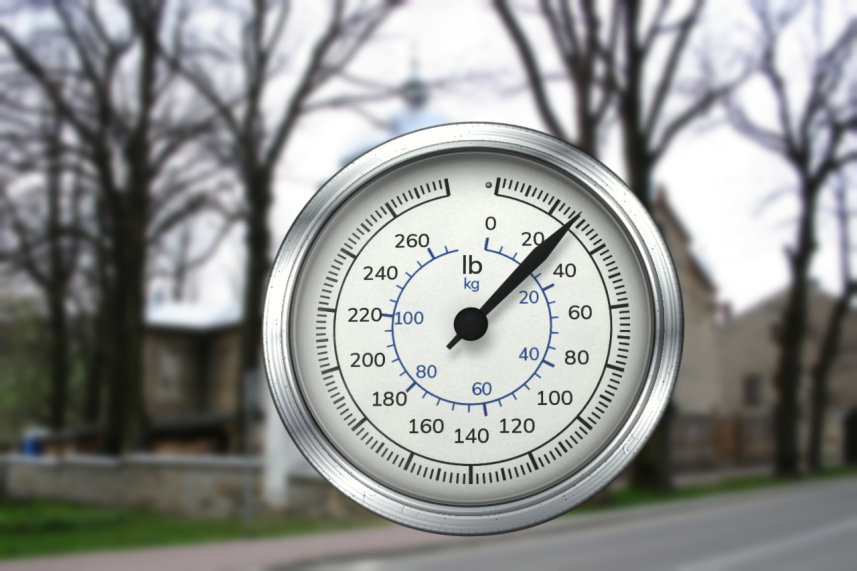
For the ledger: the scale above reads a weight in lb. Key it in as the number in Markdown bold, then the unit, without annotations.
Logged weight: **28** lb
